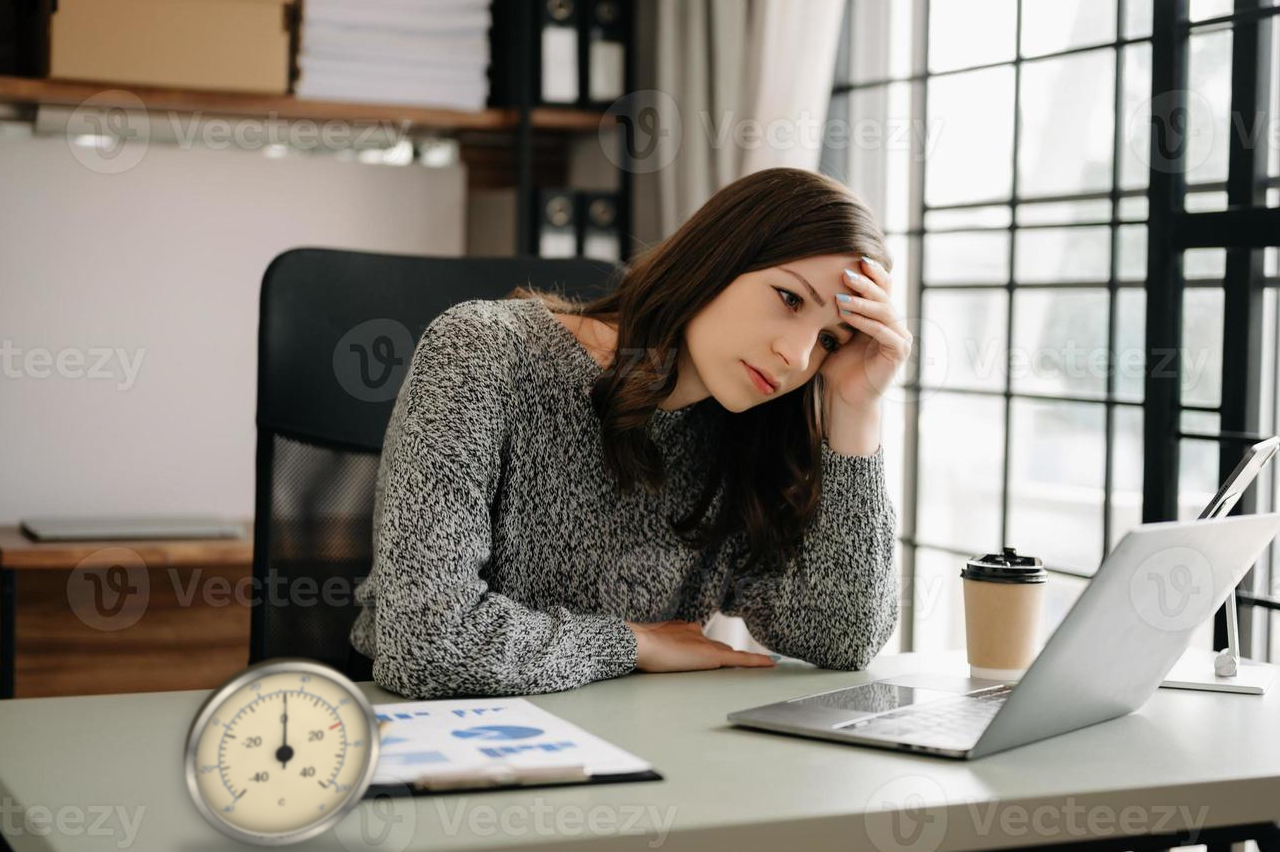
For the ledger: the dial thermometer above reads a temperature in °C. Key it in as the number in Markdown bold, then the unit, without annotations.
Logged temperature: **0** °C
